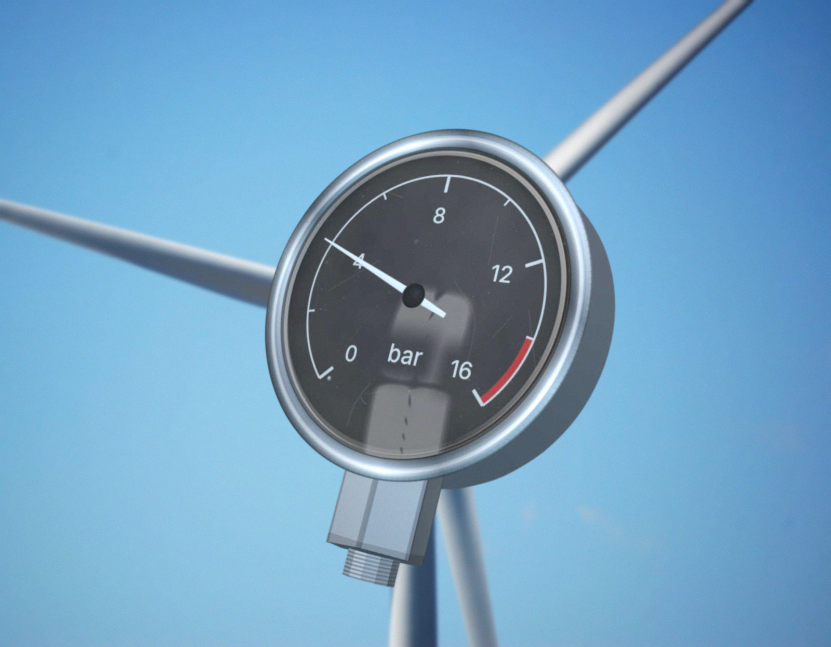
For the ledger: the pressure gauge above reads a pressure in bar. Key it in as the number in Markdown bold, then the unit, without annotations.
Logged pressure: **4** bar
